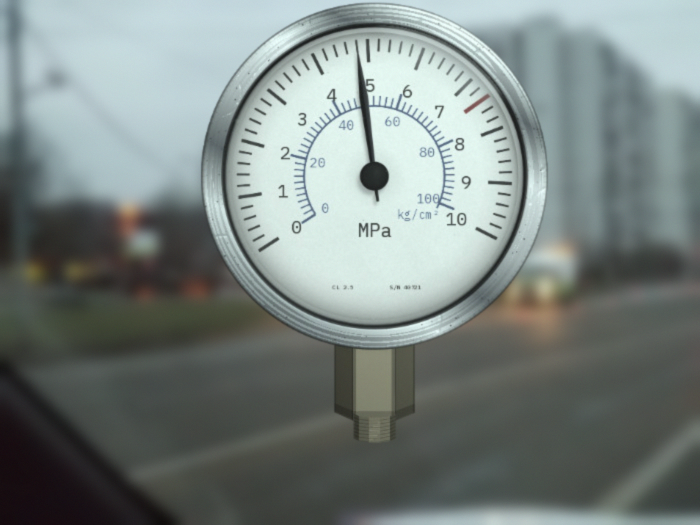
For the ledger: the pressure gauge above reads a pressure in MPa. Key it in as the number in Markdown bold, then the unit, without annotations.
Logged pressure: **4.8** MPa
